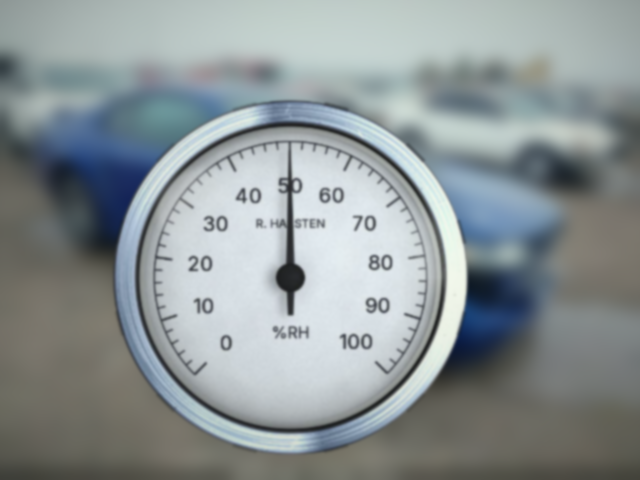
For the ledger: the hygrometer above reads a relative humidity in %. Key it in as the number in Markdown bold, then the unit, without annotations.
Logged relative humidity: **50** %
